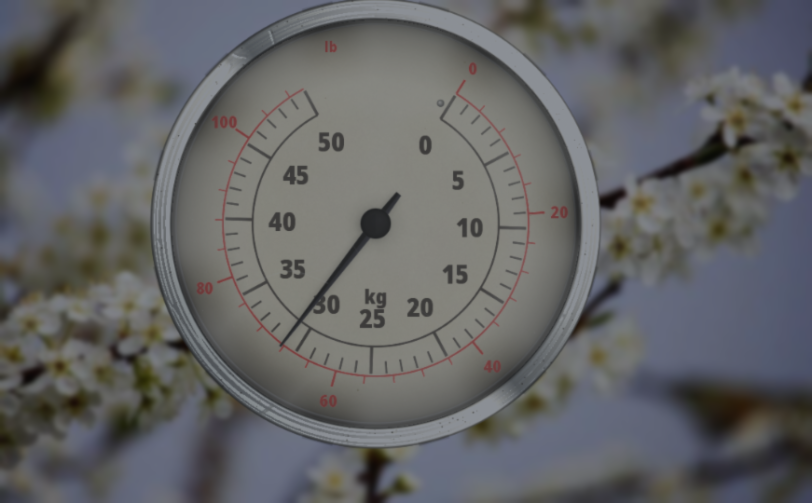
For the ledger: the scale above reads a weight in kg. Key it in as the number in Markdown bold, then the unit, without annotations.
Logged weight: **31** kg
